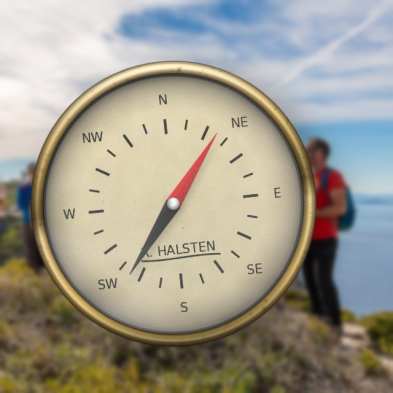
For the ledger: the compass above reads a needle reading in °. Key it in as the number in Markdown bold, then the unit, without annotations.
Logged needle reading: **37.5** °
